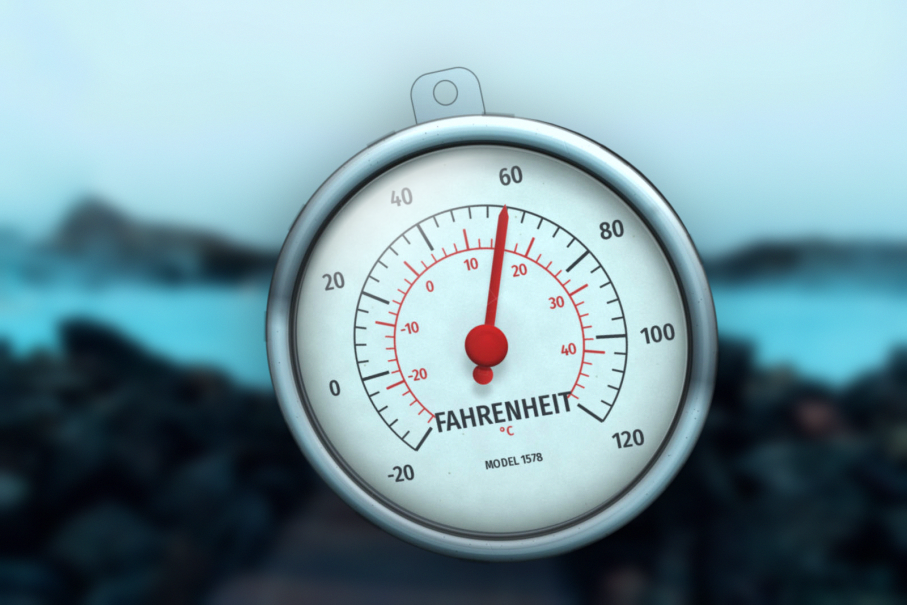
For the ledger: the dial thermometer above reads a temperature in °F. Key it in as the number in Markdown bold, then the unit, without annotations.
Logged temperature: **60** °F
